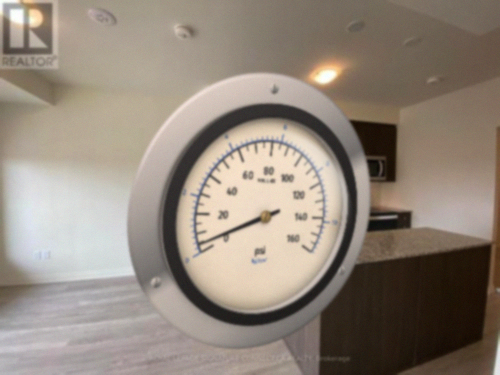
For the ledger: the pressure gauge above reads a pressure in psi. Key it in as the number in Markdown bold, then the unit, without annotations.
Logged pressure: **5** psi
